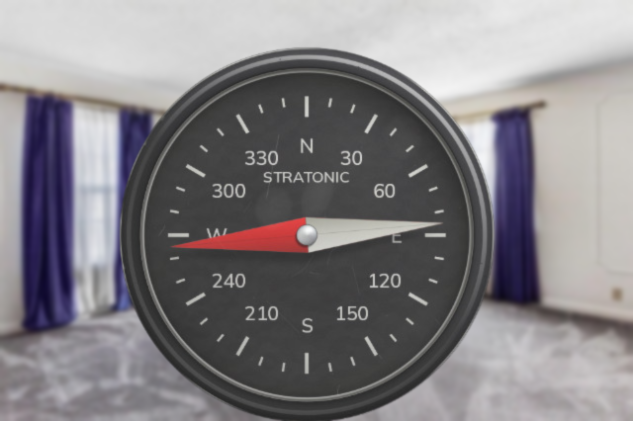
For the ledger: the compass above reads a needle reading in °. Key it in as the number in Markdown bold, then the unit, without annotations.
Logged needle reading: **265** °
